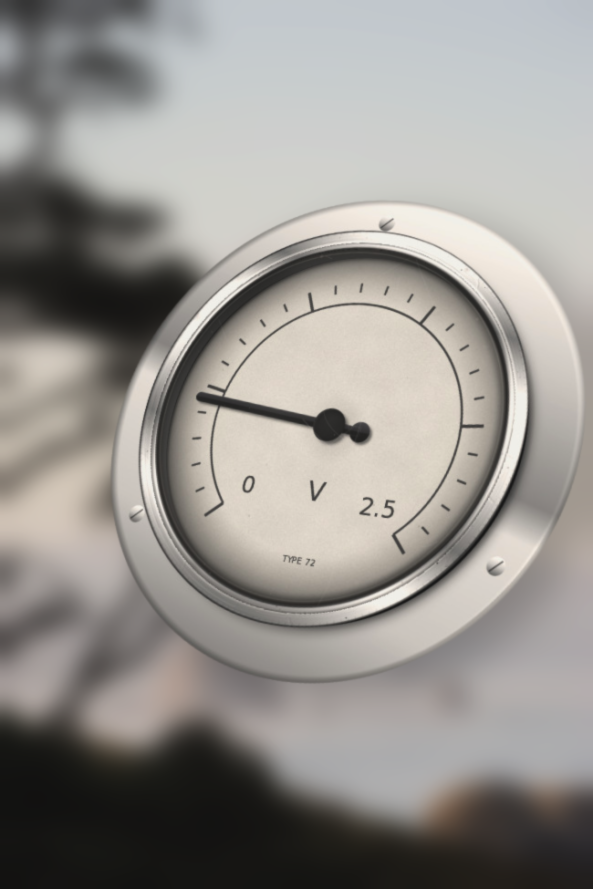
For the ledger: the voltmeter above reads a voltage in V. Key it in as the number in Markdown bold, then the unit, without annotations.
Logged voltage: **0.45** V
